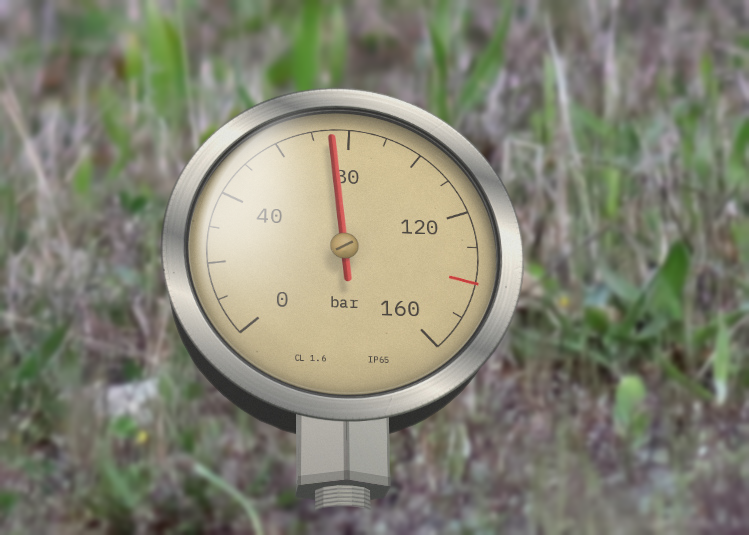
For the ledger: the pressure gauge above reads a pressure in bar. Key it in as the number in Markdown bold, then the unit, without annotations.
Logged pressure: **75** bar
